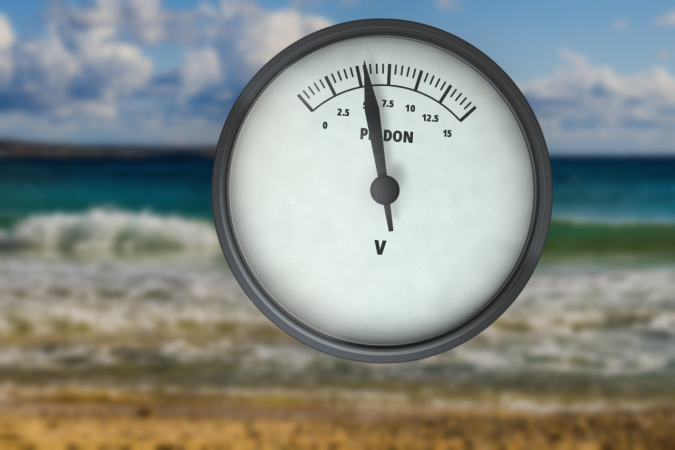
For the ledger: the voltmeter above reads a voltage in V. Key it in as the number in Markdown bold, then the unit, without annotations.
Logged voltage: **5.5** V
